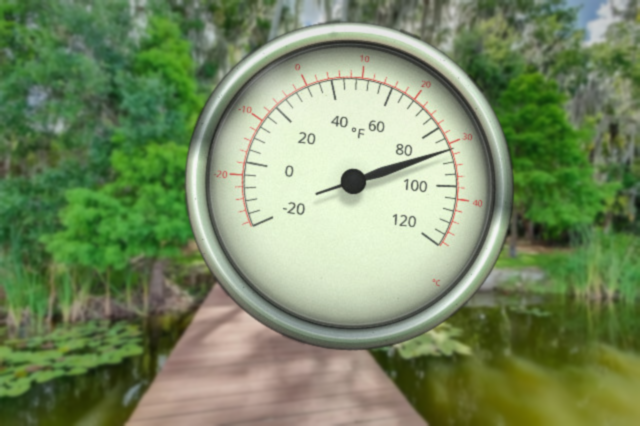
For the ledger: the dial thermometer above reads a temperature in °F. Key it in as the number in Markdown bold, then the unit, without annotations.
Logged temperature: **88** °F
